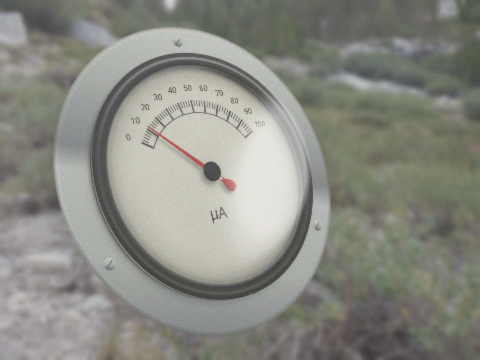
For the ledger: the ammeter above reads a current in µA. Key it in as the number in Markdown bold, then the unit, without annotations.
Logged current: **10** µA
